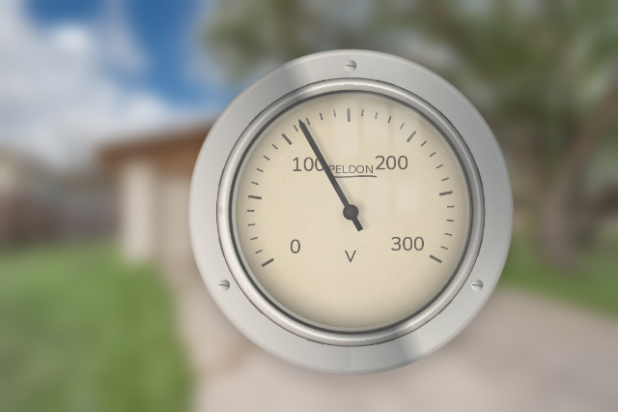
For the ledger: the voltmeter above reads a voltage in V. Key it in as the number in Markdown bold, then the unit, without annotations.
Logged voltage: **115** V
